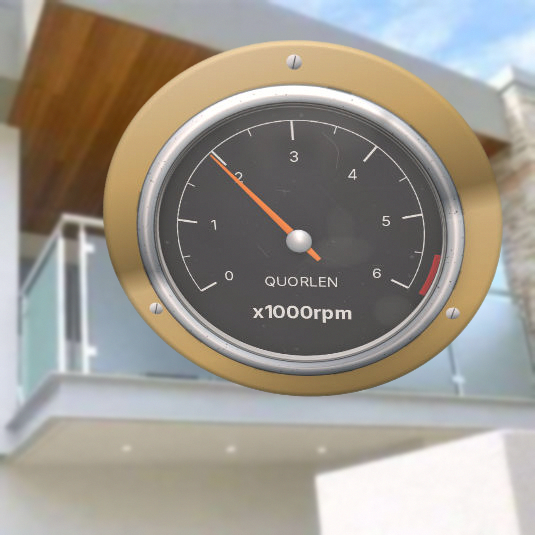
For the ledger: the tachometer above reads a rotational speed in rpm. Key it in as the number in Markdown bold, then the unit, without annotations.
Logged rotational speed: **2000** rpm
